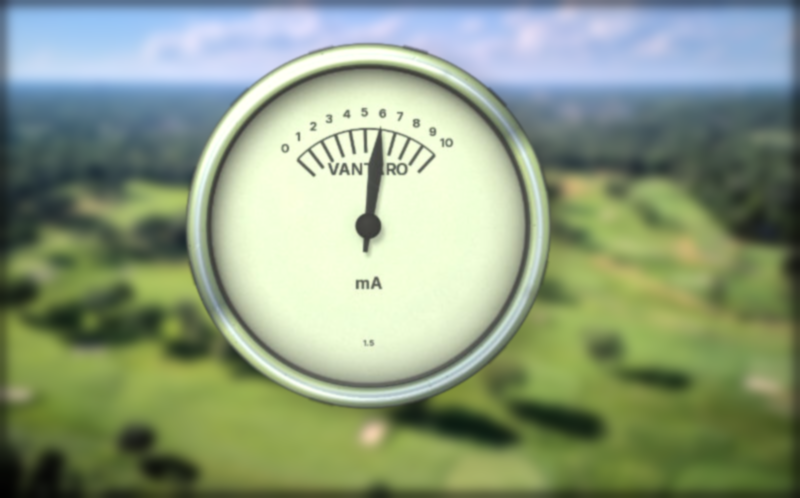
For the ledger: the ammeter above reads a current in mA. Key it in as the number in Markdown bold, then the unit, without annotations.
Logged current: **6** mA
